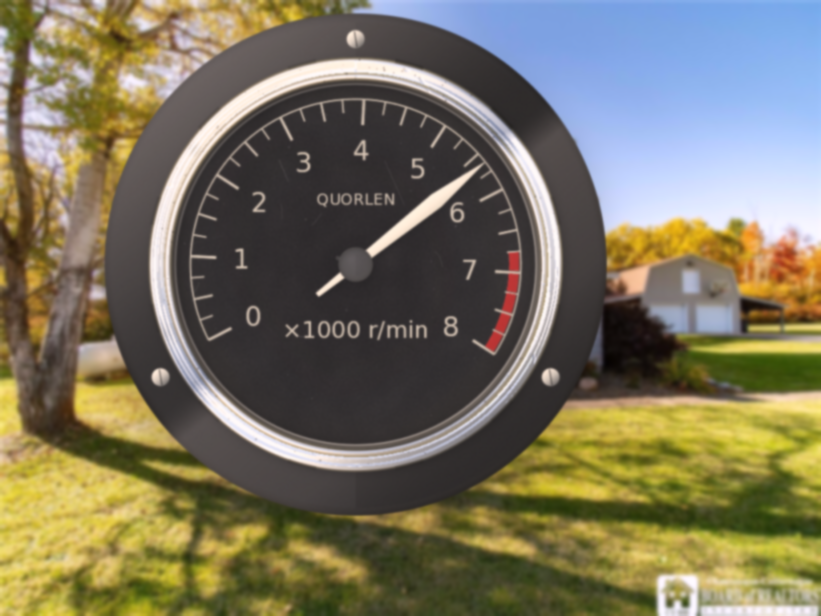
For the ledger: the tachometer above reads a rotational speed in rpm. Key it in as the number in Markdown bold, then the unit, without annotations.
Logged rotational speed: **5625** rpm
